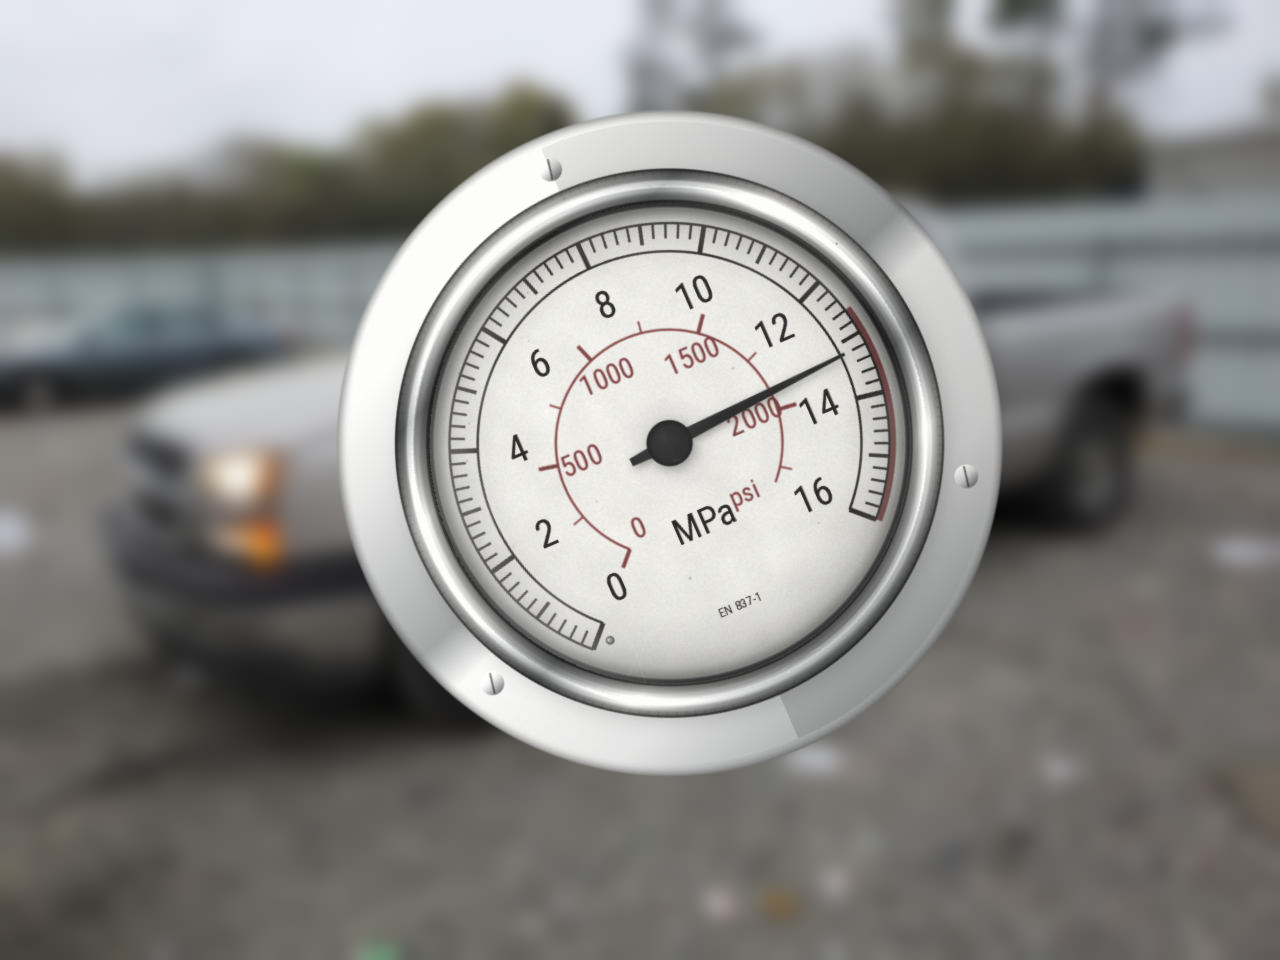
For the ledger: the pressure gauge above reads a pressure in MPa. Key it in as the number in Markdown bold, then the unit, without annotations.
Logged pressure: **13.2** MPa
